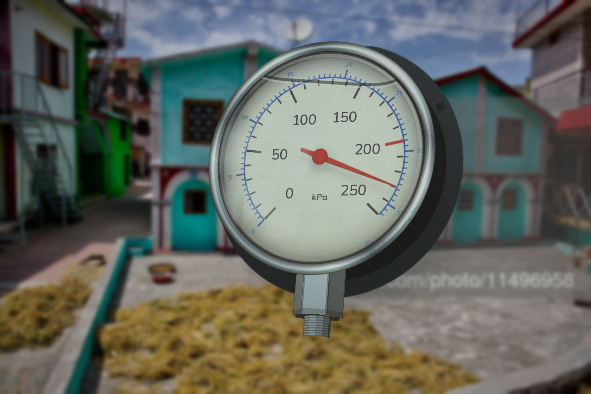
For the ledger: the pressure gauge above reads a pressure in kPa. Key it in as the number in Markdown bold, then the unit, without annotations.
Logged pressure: **230** kPa
